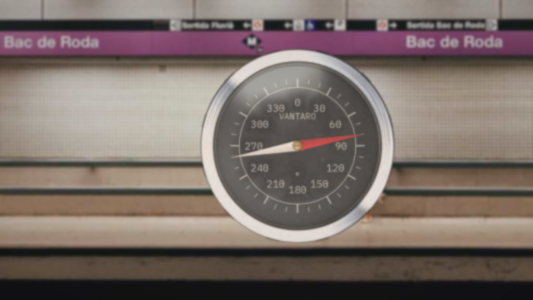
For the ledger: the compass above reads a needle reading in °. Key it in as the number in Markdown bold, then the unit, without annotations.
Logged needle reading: **80** °
